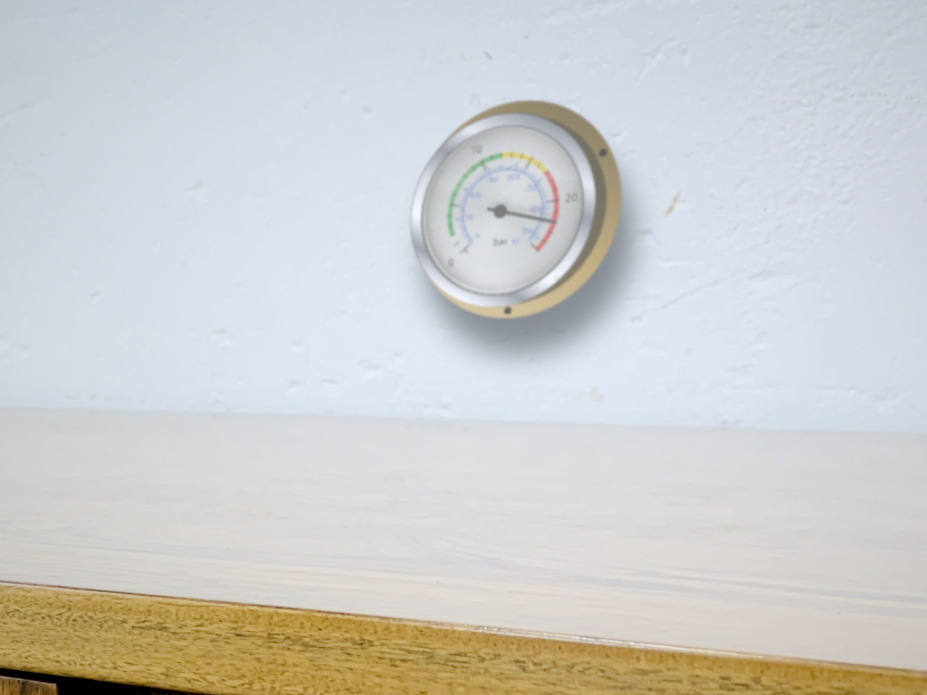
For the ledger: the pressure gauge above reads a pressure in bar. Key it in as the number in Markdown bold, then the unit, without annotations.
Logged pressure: **22** bar
